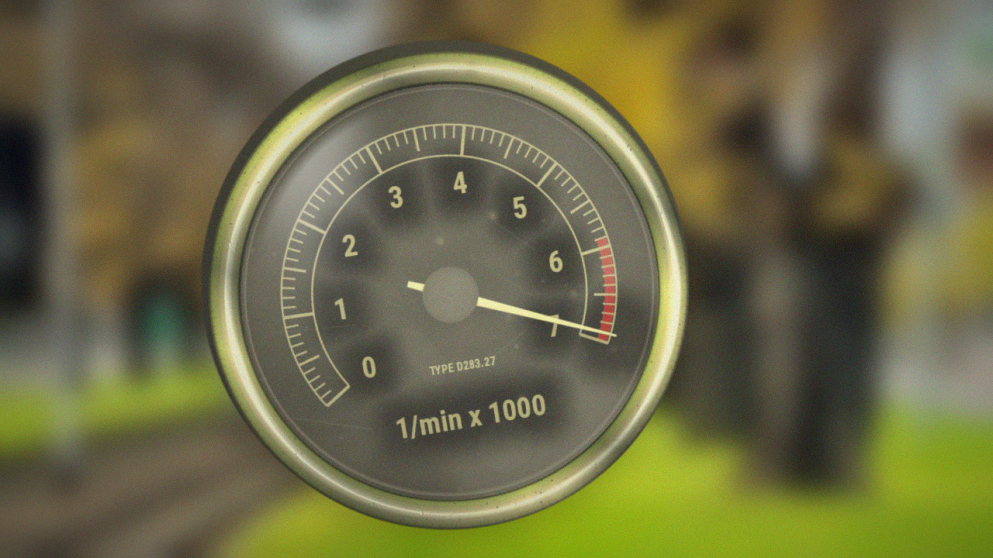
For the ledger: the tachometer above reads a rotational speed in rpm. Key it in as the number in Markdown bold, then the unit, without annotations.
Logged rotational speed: **6900** rpm
